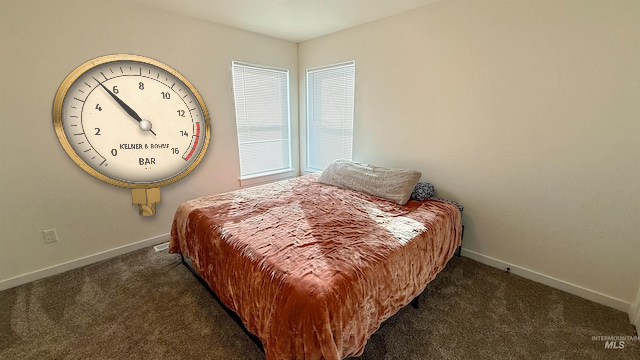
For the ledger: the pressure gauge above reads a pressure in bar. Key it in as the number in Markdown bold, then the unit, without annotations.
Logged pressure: **5.5** bar
